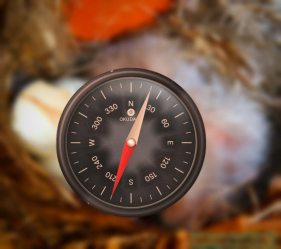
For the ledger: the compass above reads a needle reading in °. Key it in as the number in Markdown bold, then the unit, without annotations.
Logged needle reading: **200** °
